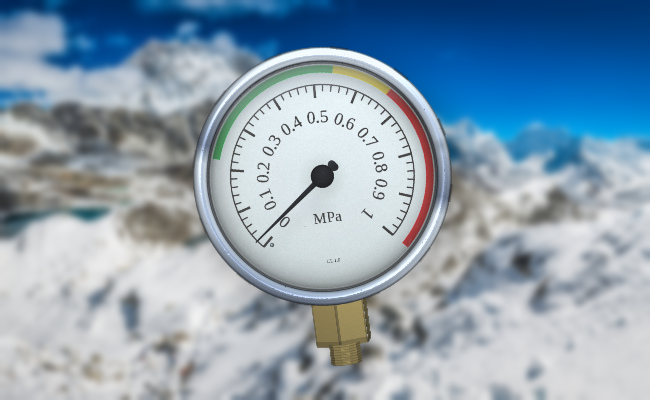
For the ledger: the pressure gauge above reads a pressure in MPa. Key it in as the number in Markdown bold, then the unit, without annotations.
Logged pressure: **0.02** MPa
